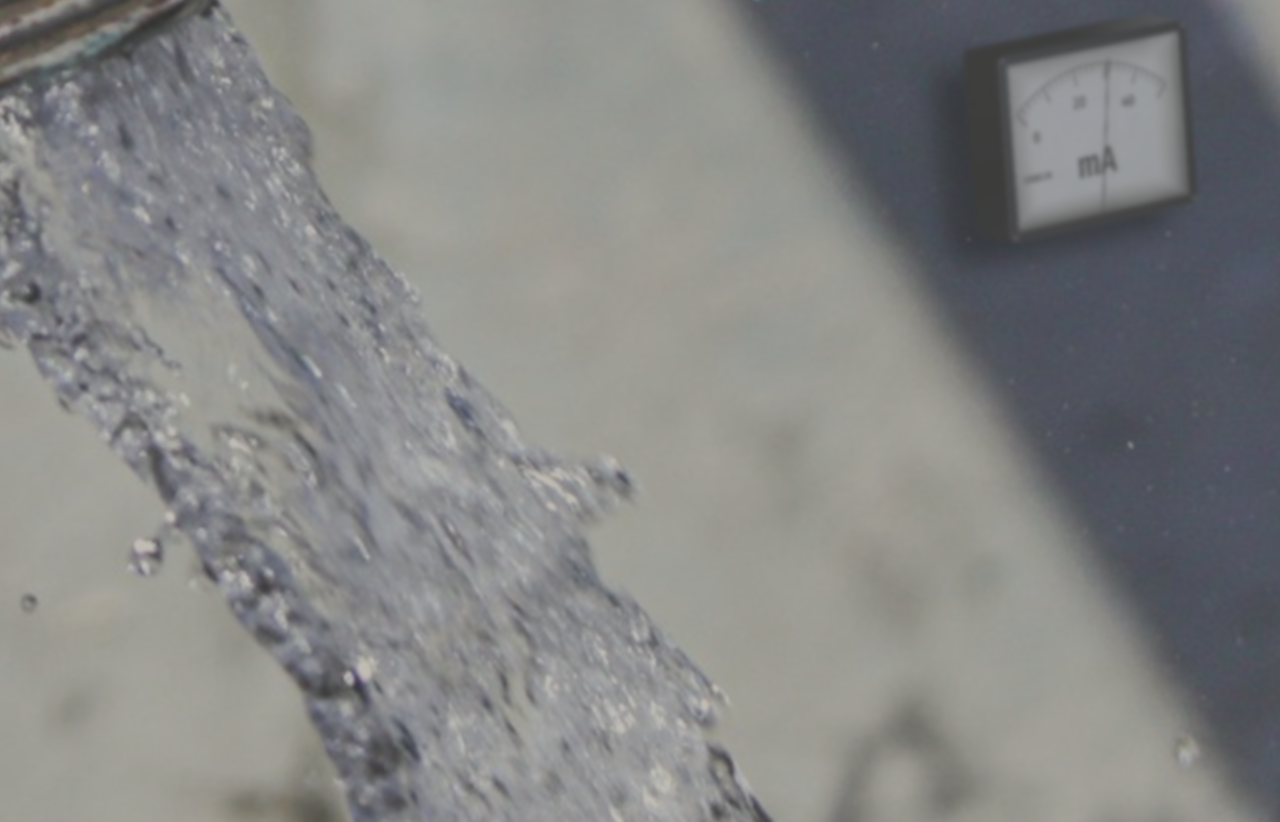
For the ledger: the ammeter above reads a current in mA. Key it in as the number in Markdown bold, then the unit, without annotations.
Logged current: **30** mA
